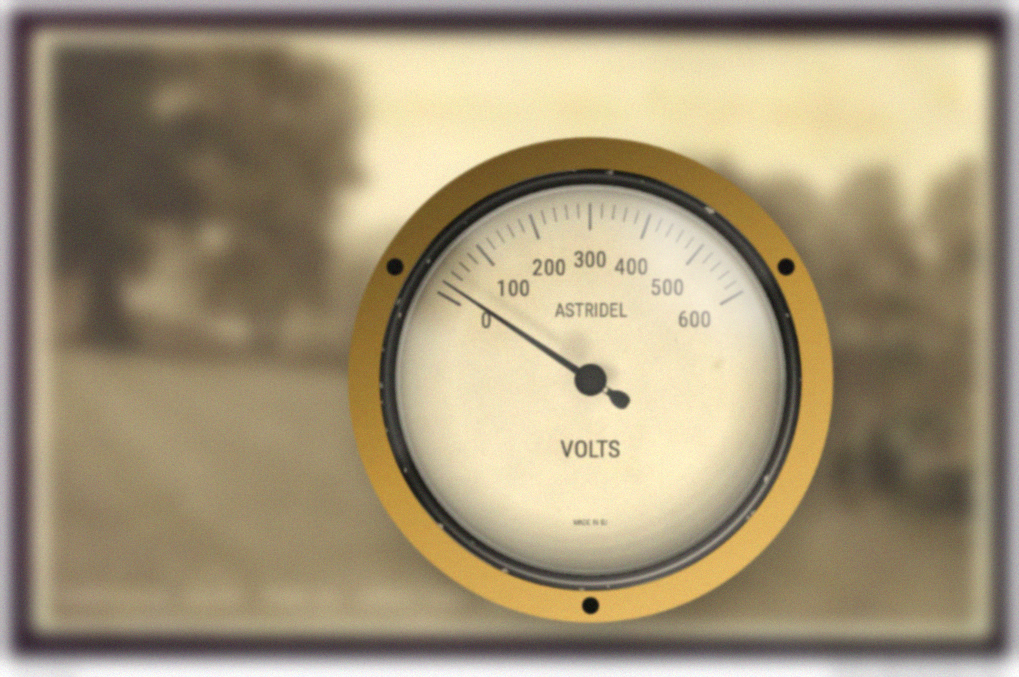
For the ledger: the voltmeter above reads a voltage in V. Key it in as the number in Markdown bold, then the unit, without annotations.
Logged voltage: **20** V
